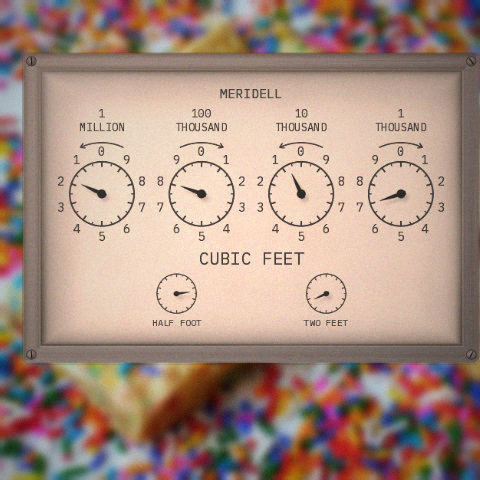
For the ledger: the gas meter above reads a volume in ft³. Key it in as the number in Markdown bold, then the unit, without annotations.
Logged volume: **180700** ft³
